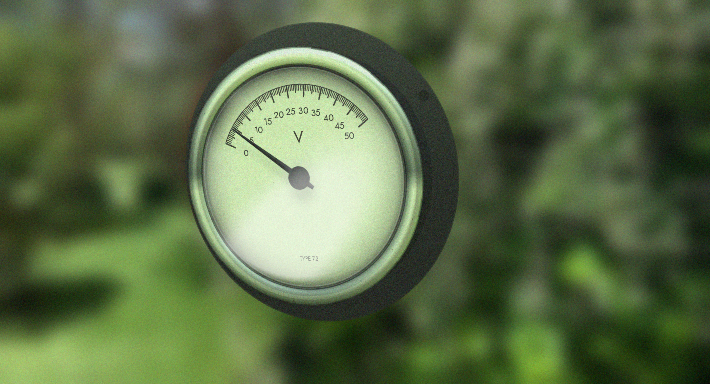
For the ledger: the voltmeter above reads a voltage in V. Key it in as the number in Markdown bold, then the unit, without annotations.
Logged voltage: **5** V
